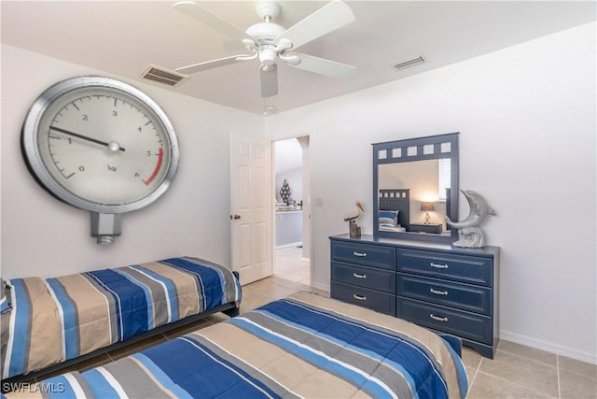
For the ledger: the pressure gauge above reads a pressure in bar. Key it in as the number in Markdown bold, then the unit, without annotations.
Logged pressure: **1.2** bar
